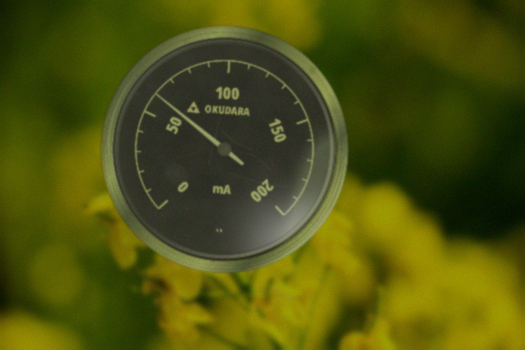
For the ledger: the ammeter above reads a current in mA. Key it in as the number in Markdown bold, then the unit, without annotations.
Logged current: **60** mA
